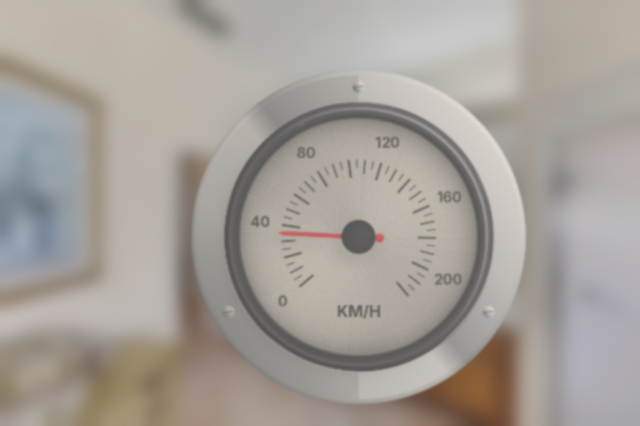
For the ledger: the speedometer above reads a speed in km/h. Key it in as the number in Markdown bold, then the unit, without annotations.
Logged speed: **35** km/h
